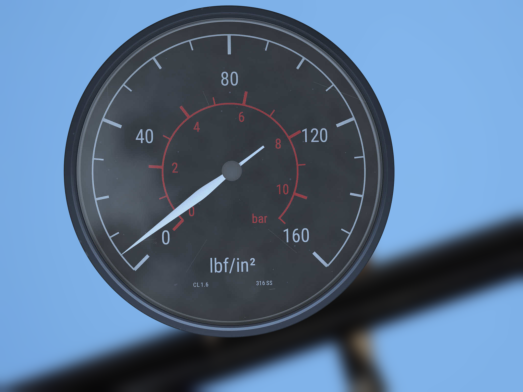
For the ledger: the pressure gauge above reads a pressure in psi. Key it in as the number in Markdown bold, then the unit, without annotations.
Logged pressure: **5** psi
